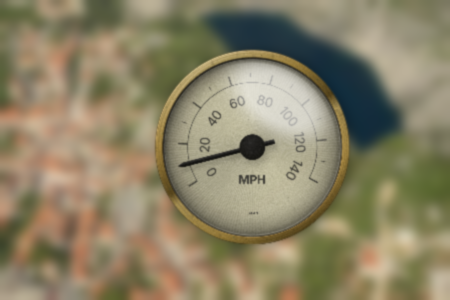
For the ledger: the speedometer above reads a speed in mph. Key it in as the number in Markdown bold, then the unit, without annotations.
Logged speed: **10** mph
